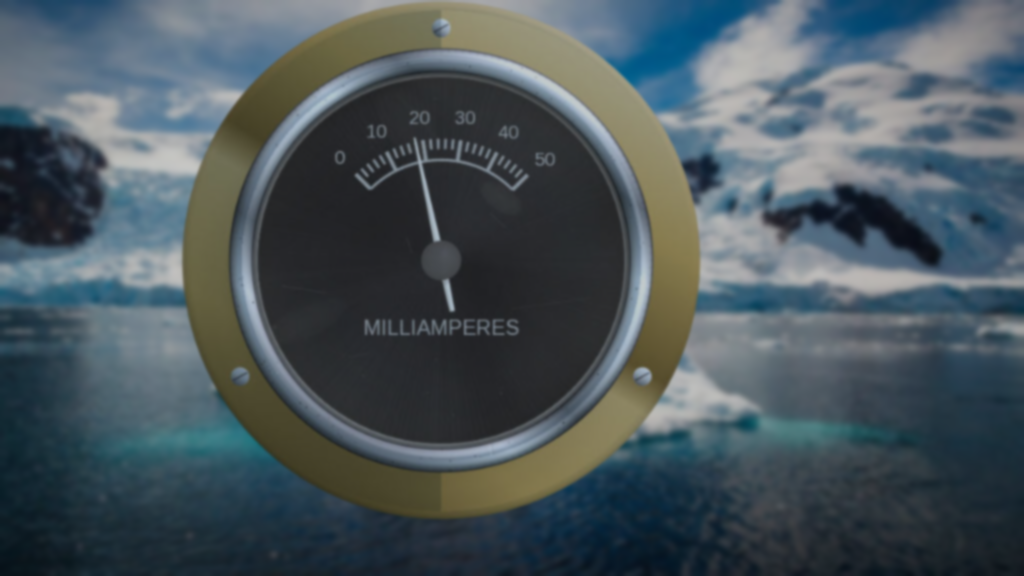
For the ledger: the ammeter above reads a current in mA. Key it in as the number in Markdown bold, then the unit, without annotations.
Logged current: **18** mA
